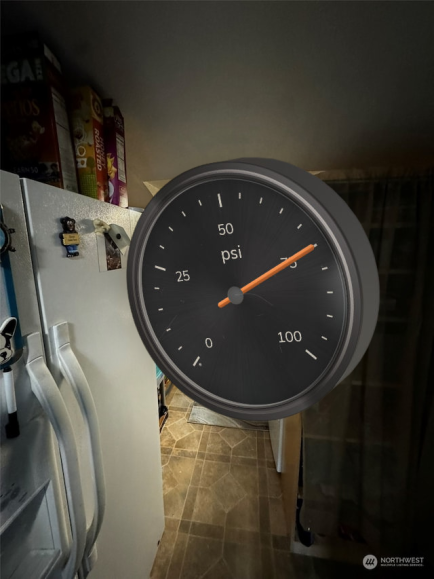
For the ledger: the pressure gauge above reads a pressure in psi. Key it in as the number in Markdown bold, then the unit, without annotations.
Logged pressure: **75** psi
